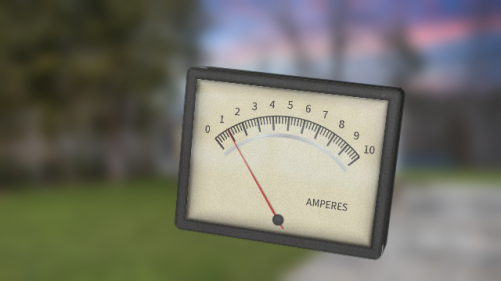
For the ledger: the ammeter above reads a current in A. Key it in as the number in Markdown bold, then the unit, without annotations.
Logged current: **1** A
